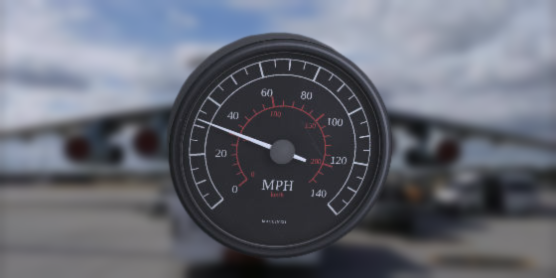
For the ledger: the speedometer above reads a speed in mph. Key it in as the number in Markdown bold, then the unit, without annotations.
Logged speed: **32.5** mph
